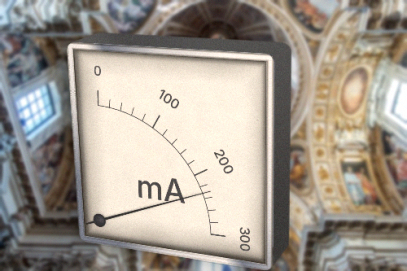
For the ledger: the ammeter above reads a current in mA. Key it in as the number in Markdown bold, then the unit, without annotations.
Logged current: **230** mA
